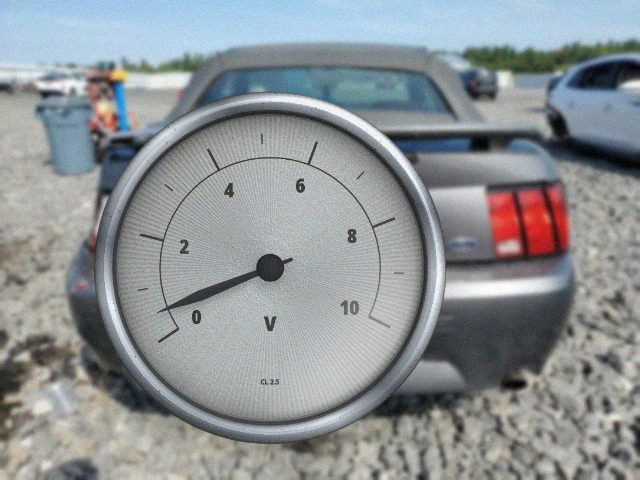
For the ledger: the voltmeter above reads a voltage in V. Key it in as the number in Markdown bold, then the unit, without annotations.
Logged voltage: **0.5** V
